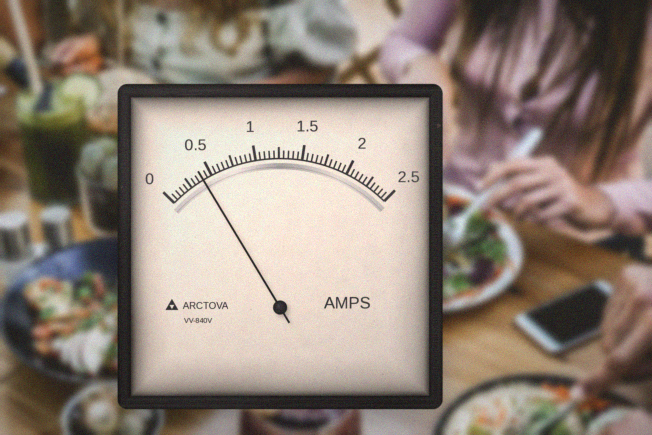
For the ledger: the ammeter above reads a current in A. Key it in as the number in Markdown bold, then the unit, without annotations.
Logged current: **0.4** A
